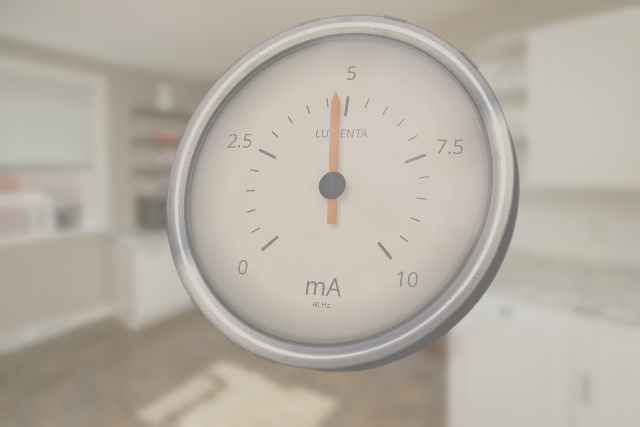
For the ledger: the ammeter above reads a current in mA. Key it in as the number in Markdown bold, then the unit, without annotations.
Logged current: **4.75** mA
